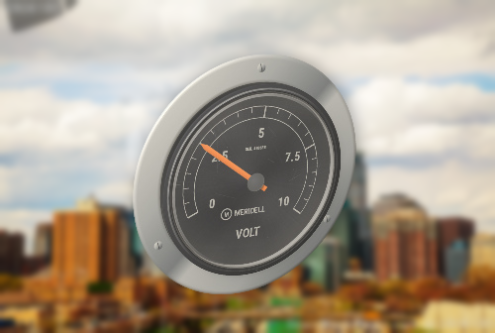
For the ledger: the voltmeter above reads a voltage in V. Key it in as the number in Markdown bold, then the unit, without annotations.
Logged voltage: **2.5** V
